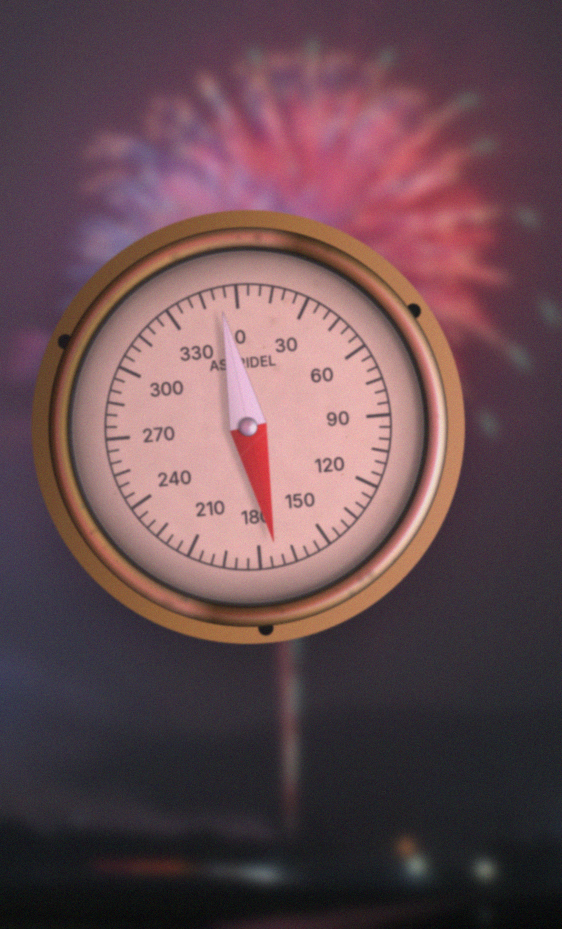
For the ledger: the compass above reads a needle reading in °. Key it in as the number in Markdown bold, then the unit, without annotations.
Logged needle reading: **172.5** °
